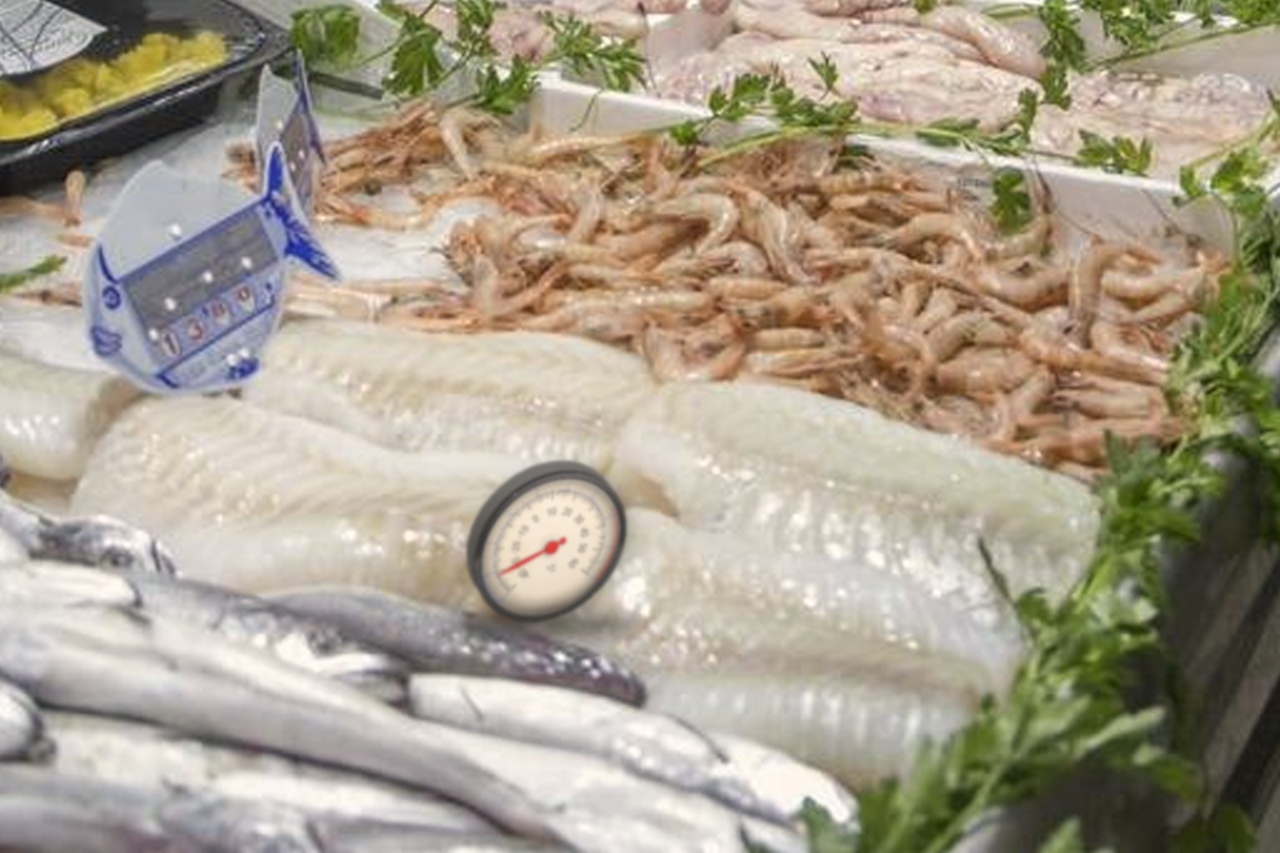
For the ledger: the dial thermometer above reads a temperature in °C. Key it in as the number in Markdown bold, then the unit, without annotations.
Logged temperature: **-30** °C
